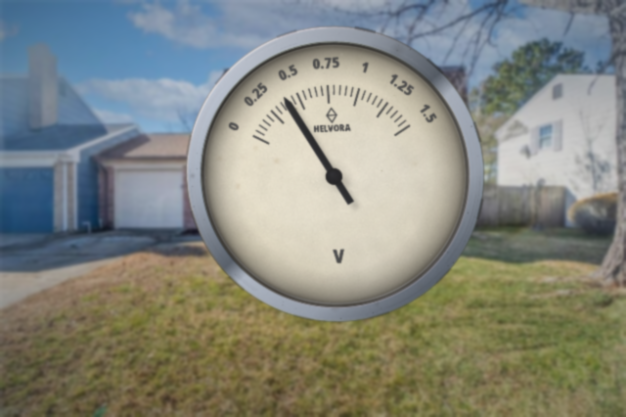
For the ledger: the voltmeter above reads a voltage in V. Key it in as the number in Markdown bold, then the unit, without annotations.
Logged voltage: **0.4** V
